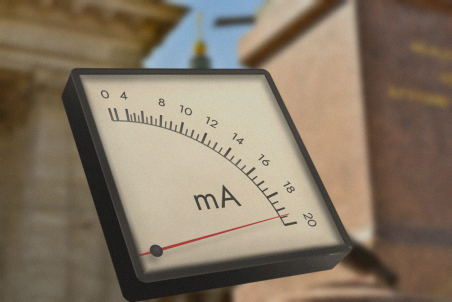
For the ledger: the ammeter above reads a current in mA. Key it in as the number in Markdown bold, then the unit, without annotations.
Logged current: **19.5** mA
